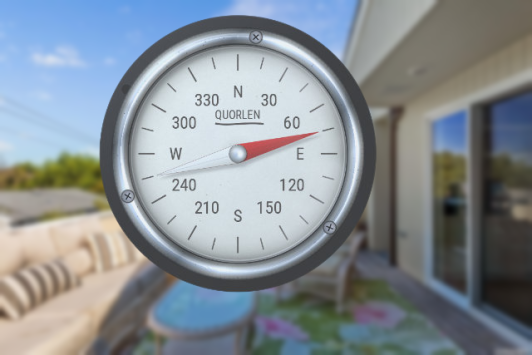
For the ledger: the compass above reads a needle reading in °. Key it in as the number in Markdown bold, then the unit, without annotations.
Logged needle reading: **75** °
